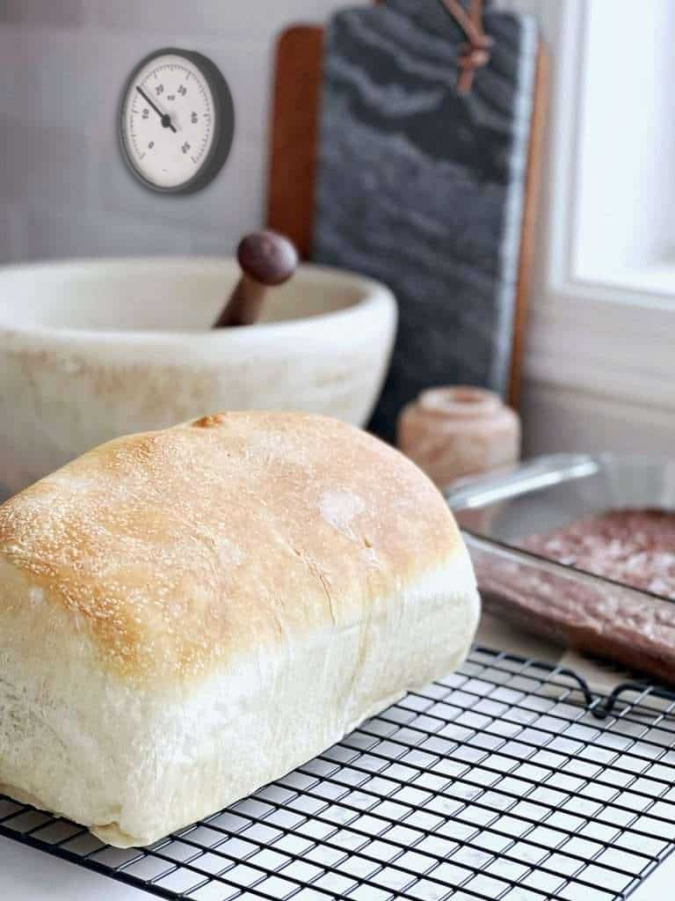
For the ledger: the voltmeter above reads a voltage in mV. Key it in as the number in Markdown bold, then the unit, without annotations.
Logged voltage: **15** mV
